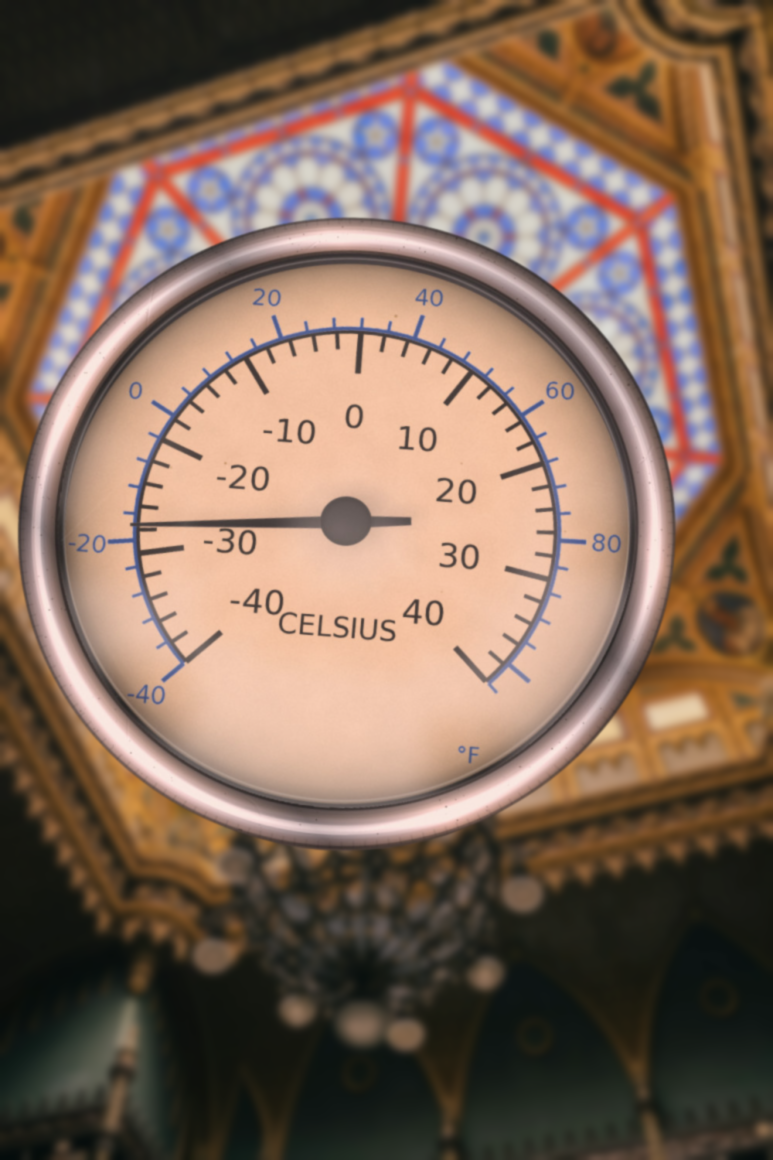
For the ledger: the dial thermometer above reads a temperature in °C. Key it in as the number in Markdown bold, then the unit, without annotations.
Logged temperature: **-28** °C
